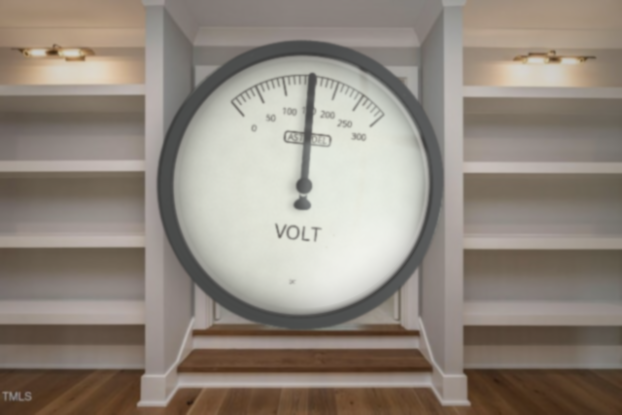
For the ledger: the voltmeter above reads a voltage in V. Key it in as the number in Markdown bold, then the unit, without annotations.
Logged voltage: **150** V
